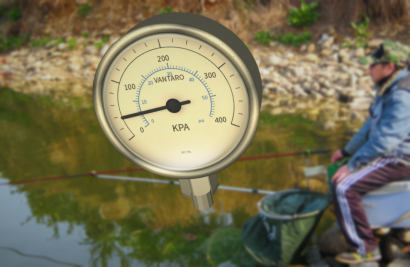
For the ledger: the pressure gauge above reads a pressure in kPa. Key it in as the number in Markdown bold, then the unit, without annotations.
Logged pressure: **40** kPa
